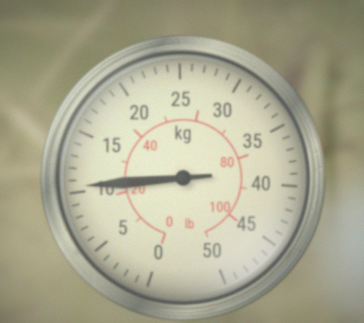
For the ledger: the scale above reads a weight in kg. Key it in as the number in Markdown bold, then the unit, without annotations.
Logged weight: **10.5** kg
